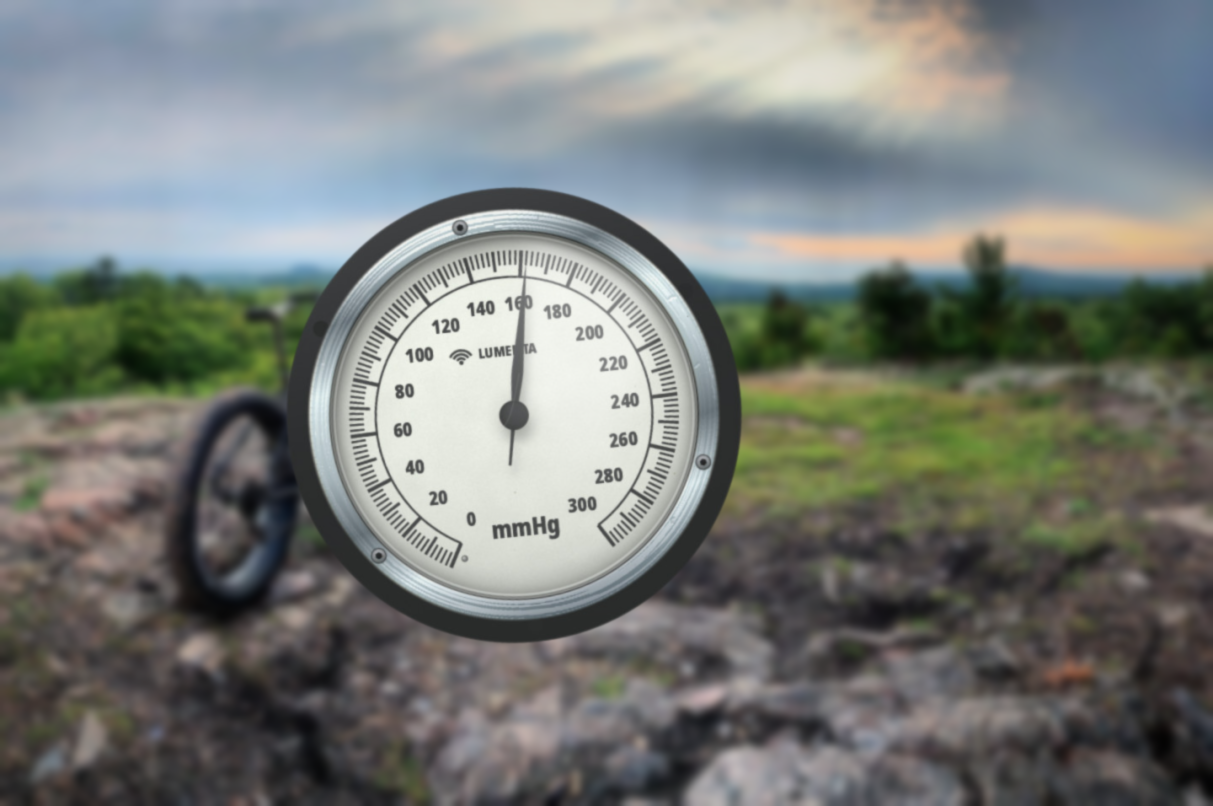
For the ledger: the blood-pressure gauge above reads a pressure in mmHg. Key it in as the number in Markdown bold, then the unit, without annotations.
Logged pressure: **162** mmHg
